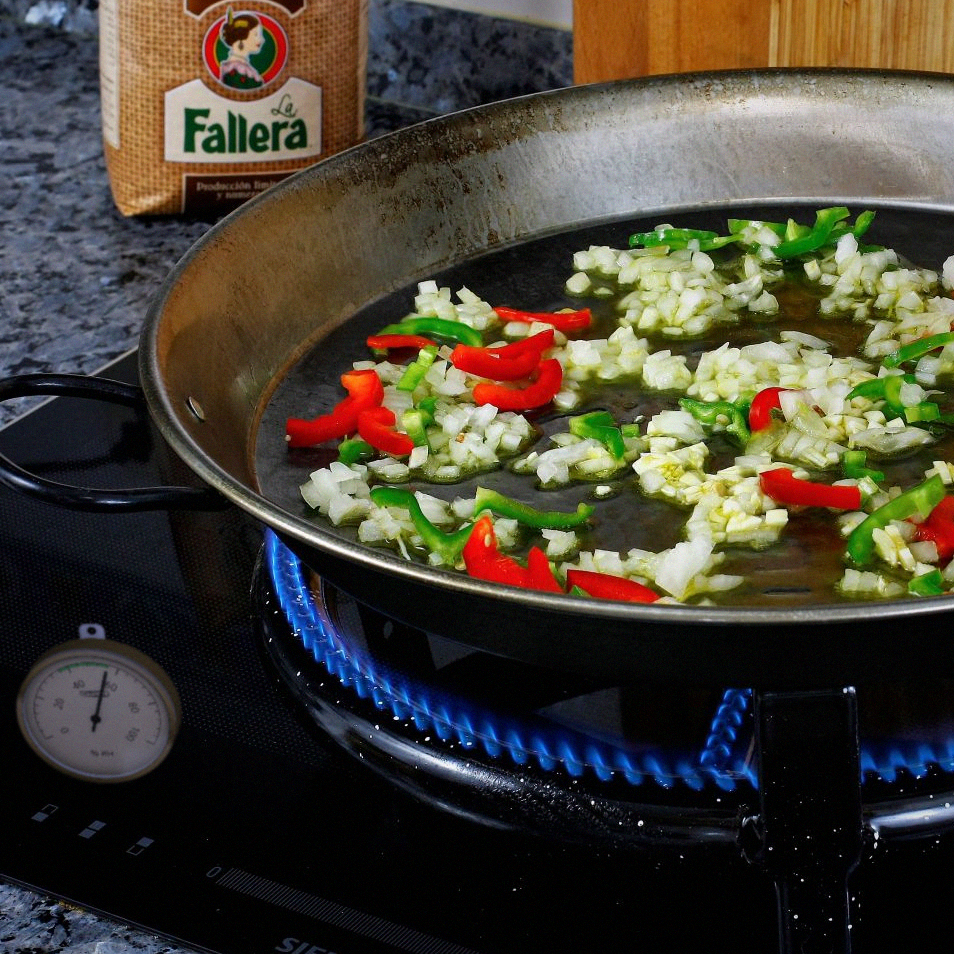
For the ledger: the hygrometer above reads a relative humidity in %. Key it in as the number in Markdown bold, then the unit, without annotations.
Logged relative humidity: **56** %
